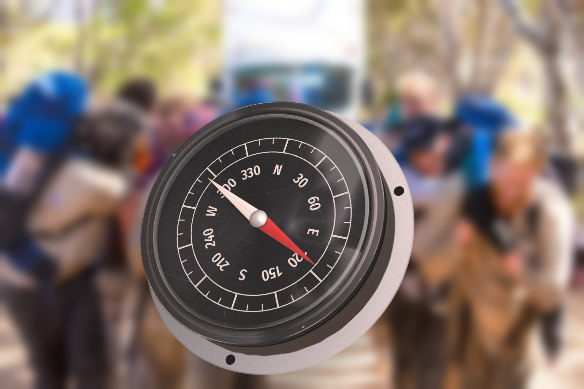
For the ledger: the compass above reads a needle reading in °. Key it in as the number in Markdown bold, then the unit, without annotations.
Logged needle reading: **115** °
